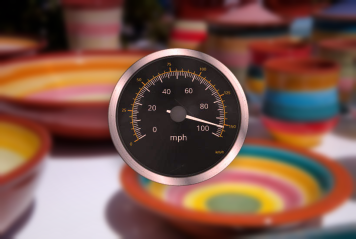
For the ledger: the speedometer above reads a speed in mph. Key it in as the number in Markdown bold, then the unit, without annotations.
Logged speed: **95** mph
